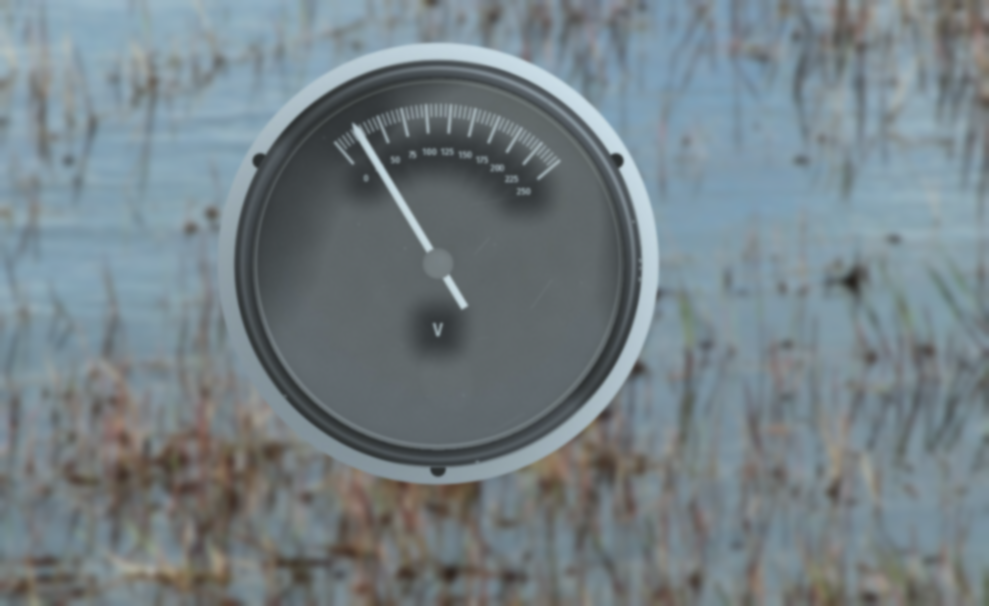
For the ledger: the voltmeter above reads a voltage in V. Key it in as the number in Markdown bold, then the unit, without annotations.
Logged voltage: **25** V
